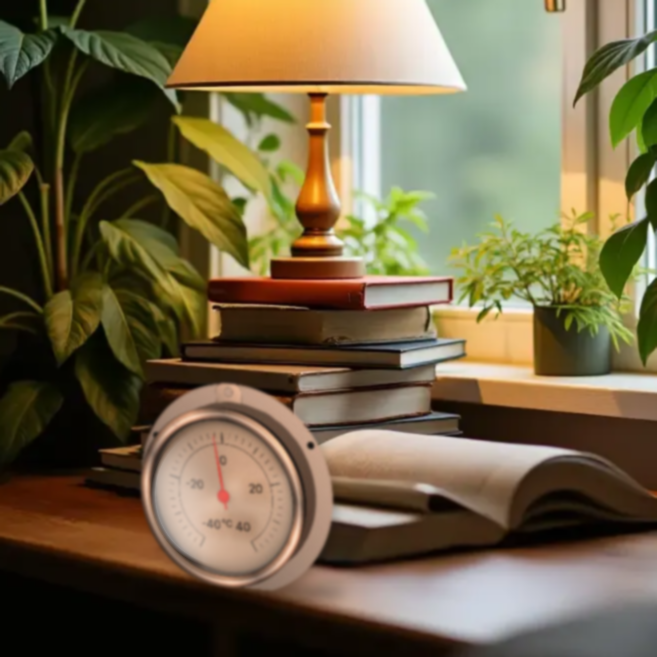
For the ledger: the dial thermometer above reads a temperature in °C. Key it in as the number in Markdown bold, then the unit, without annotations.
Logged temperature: **-2** °C
